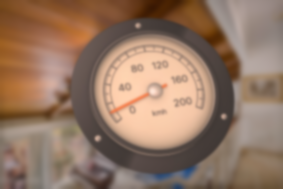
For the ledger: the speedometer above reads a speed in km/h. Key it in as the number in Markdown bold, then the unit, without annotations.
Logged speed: **10** km/h
